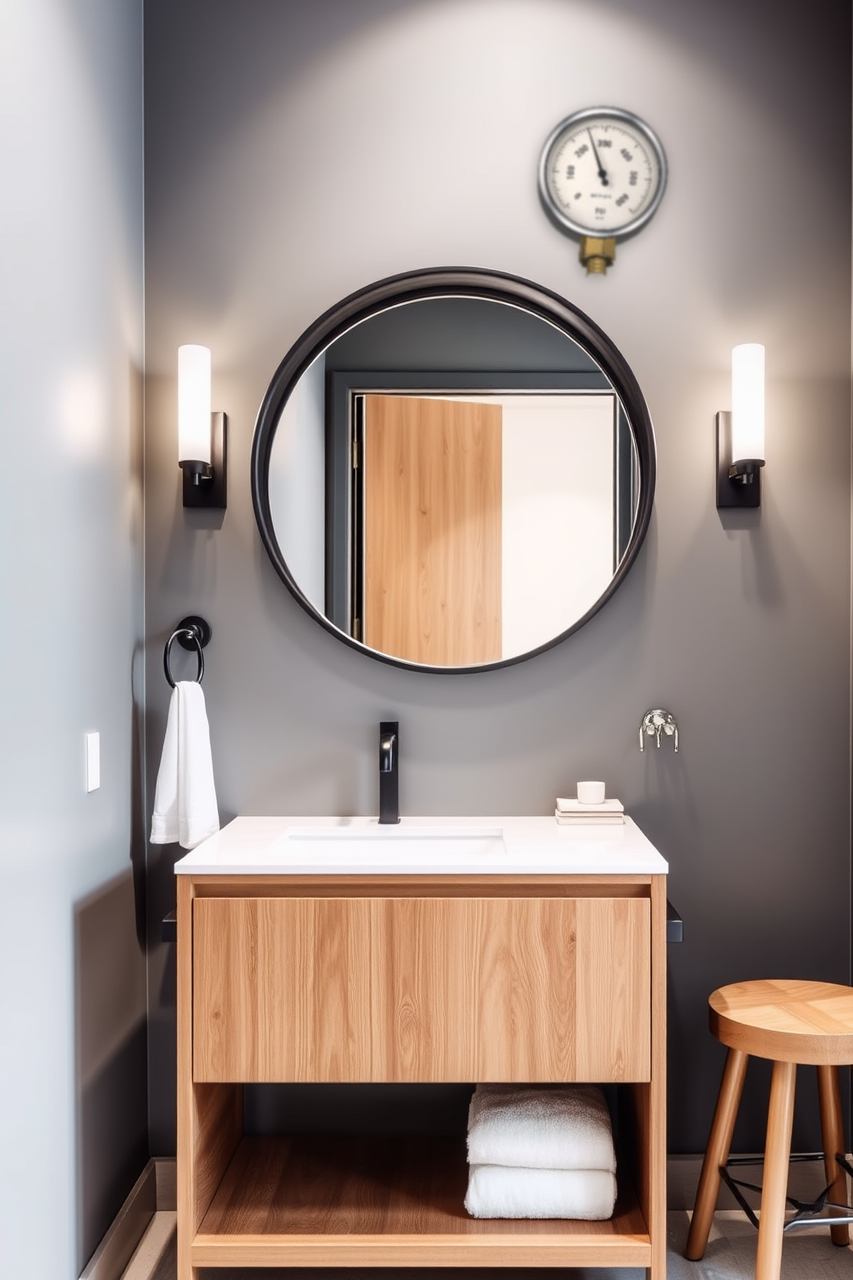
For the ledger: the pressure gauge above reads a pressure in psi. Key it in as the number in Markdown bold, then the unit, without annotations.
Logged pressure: **250** psi
